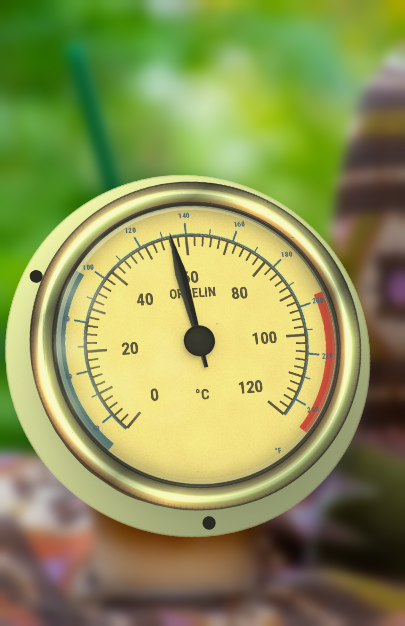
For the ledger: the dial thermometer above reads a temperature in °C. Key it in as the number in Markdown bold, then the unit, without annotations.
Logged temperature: **56** °C
